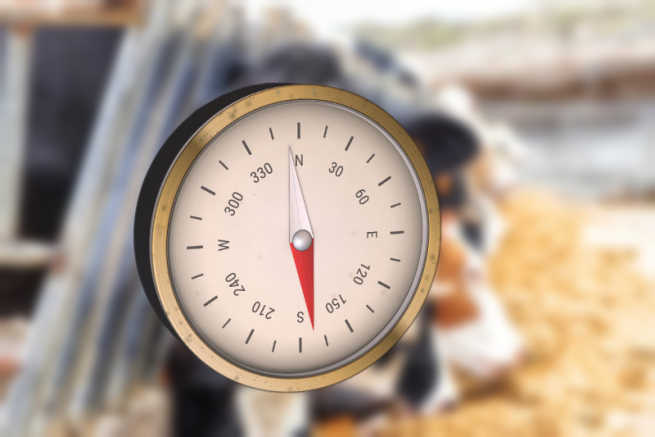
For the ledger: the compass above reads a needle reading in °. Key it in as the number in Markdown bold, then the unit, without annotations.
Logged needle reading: **172.5** °
